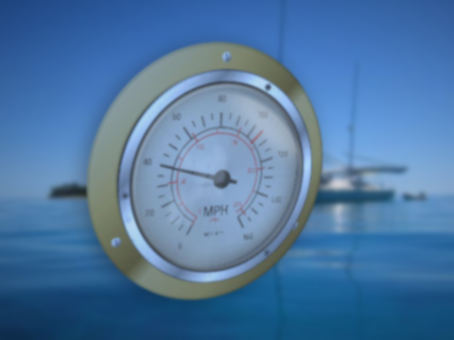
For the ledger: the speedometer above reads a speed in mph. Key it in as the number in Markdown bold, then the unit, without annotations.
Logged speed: **40** mph
